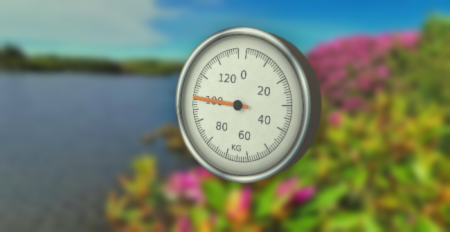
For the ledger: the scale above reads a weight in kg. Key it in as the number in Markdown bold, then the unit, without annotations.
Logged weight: **100** kg
